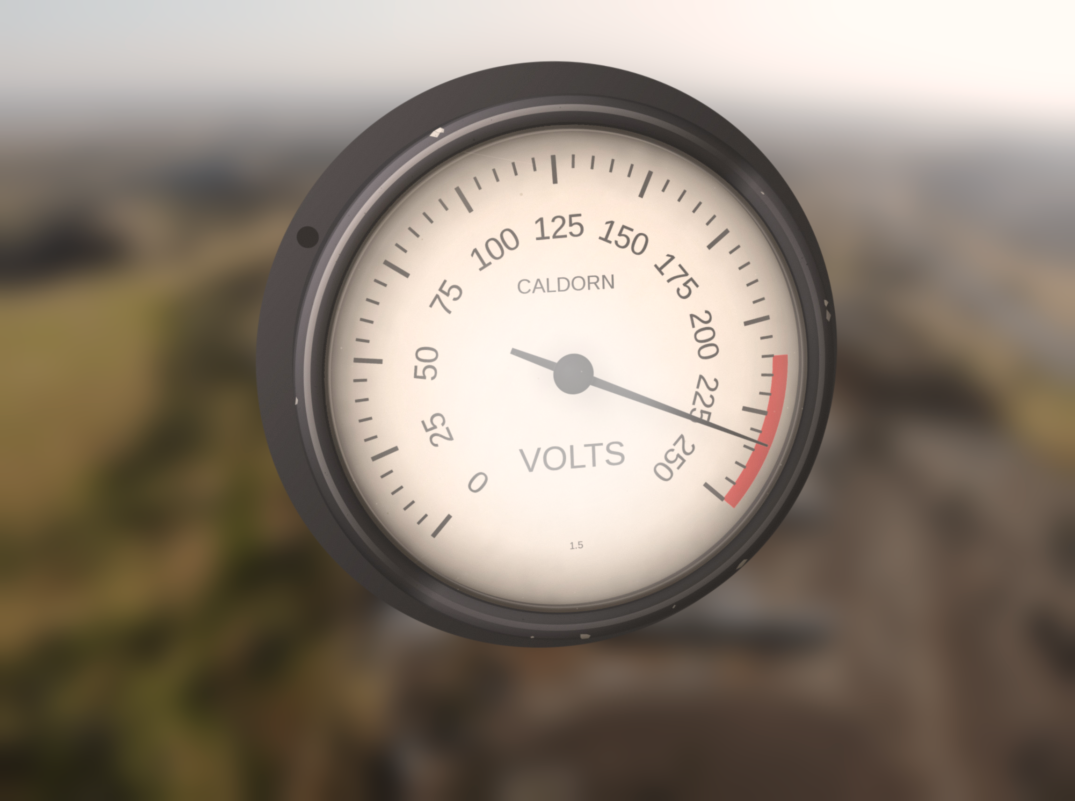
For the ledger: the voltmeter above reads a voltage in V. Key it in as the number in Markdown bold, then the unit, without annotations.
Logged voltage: **232.5** V
